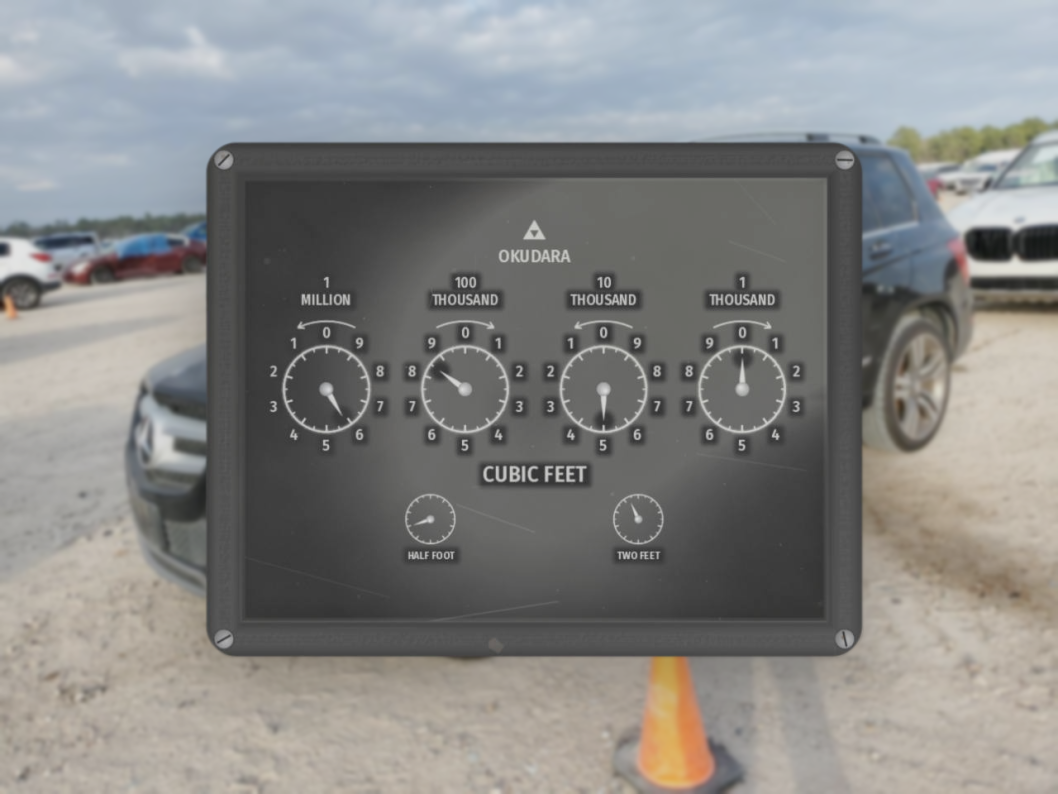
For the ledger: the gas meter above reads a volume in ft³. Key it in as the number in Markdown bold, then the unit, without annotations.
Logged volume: **585000** ft³
